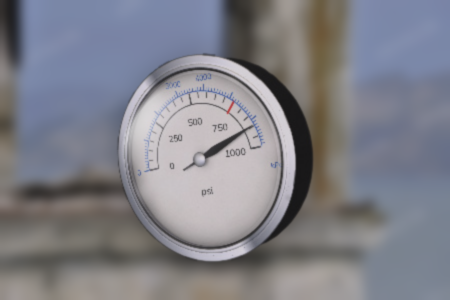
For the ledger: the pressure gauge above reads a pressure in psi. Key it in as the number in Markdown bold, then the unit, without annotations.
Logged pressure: **900** psi
